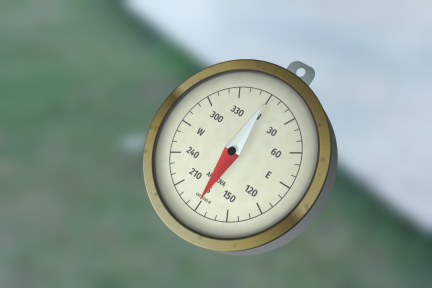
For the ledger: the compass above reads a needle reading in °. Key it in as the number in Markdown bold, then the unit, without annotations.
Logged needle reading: **180** °
